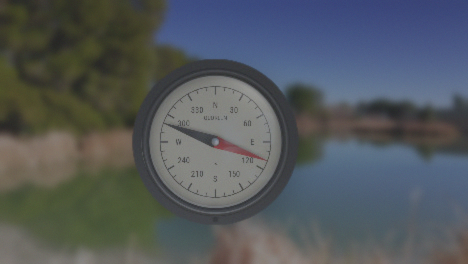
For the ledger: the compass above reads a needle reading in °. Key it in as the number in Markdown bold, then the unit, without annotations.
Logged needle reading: **110** °
